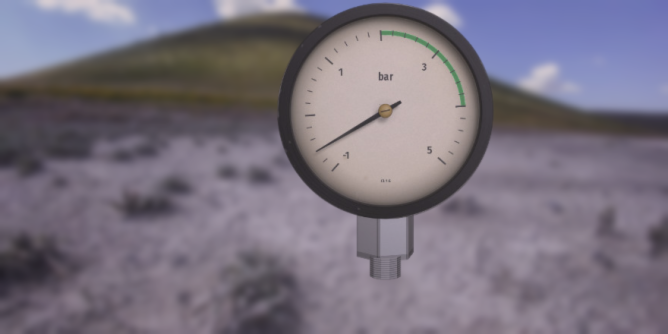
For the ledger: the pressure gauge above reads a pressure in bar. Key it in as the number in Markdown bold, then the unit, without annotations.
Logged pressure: **-0.6** bar
